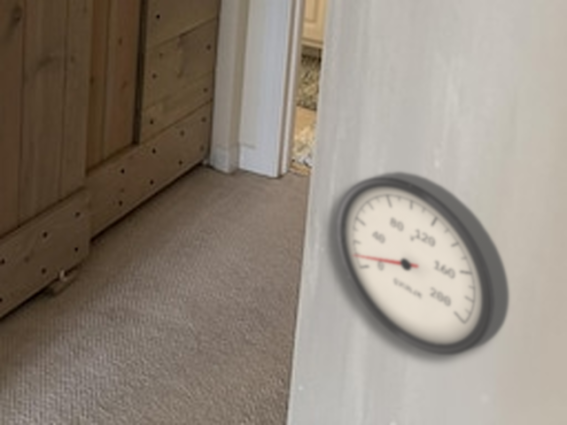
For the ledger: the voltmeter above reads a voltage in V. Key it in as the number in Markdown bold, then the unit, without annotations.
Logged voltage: **10** V
